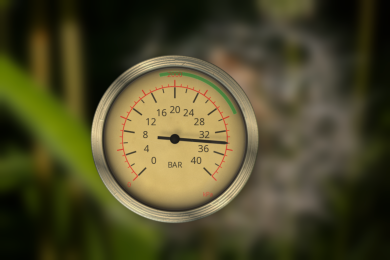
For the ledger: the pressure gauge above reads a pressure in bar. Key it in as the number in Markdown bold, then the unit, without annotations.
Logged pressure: **34** bar
